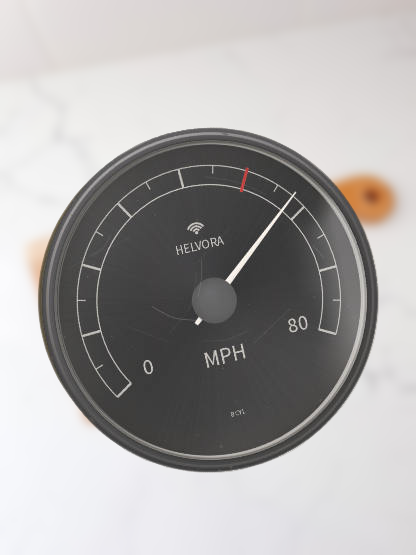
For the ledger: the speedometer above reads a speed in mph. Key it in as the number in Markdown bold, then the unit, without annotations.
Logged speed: **57.5** mph
